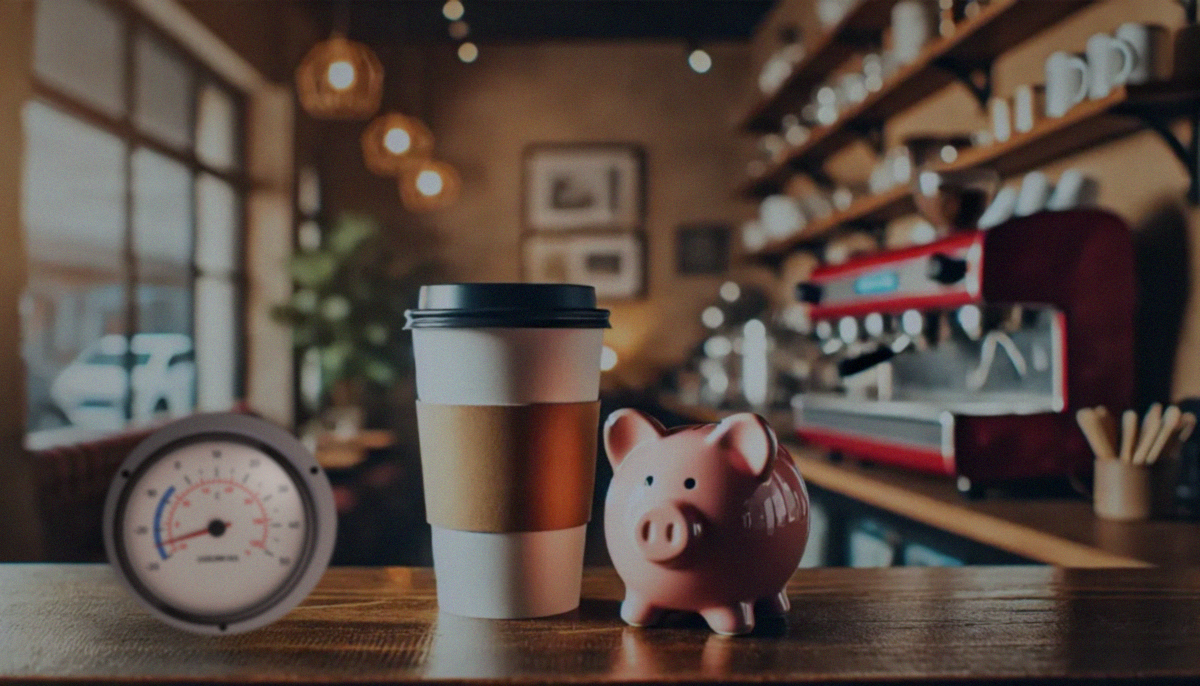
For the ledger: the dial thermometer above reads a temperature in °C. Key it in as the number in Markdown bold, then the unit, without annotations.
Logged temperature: **-25** °C
